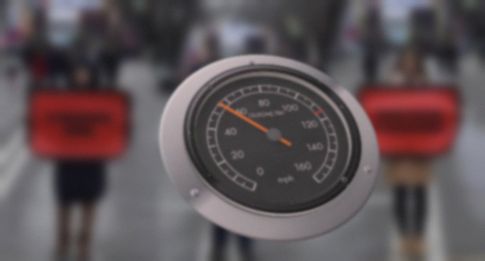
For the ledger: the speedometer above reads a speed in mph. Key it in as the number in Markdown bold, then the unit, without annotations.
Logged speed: **55** mph
